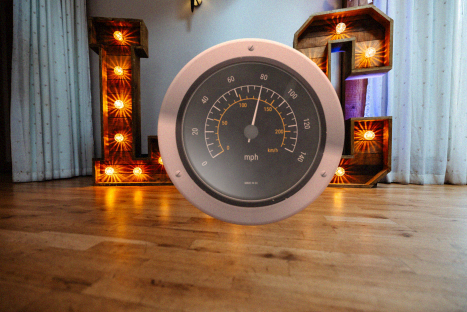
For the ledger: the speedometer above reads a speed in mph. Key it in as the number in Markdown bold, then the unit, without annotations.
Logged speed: **80** mph
